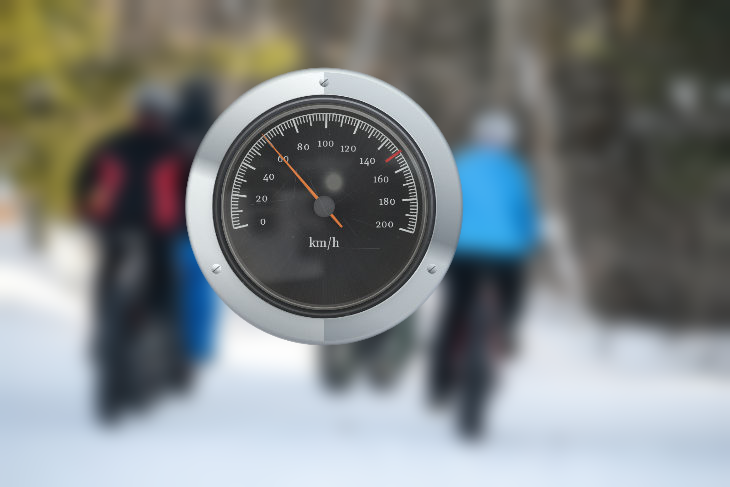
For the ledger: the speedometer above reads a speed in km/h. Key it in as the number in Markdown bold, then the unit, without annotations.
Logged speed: **60** km/h
